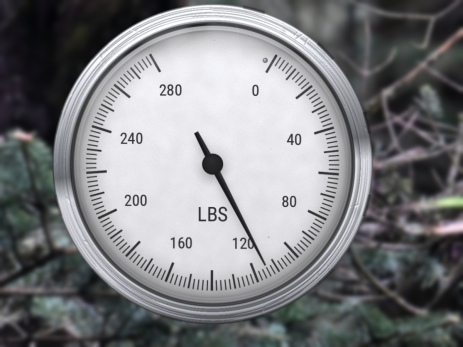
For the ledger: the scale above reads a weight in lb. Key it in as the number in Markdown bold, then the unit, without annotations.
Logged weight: **114** lb
